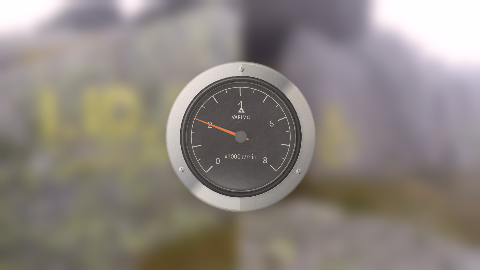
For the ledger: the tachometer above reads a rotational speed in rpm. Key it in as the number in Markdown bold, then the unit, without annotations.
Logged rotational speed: **2000** rpm
